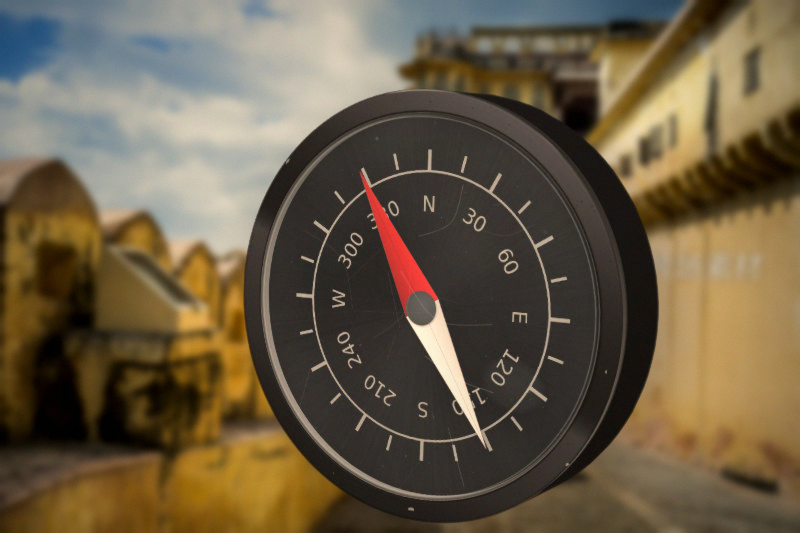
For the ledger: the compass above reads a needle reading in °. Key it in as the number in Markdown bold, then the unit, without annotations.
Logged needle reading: **330** °
